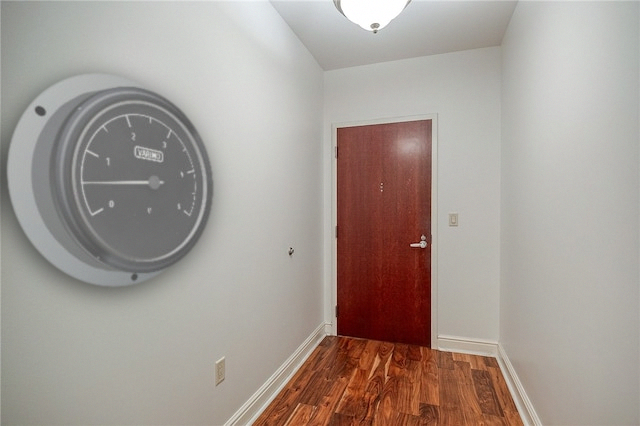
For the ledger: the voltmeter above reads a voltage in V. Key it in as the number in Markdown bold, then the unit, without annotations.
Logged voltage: **0.5** V
